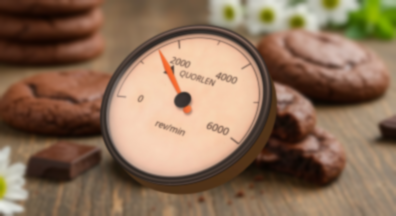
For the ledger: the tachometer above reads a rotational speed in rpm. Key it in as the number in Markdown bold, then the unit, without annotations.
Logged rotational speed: **1500** rpm
